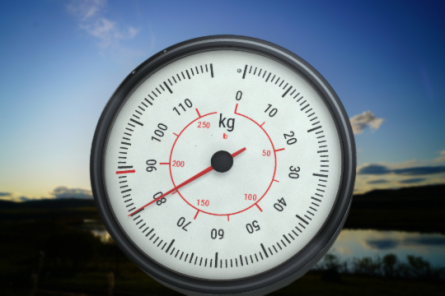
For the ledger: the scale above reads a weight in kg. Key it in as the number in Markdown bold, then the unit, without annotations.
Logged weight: **80** kg
